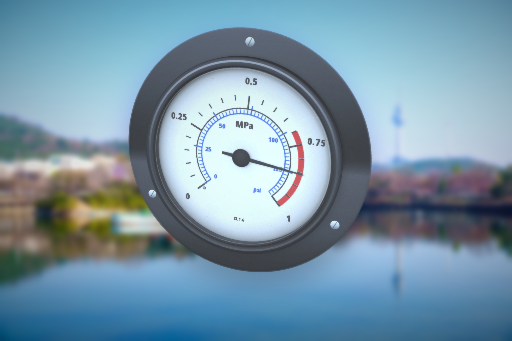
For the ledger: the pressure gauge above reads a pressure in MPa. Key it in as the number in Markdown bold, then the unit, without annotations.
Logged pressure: **0.85** MPa
